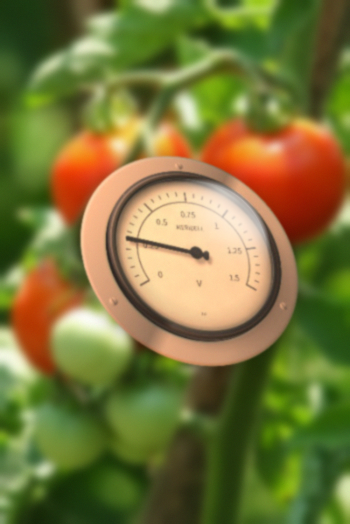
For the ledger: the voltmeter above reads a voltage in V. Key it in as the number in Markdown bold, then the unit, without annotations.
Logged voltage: **0.25** V
